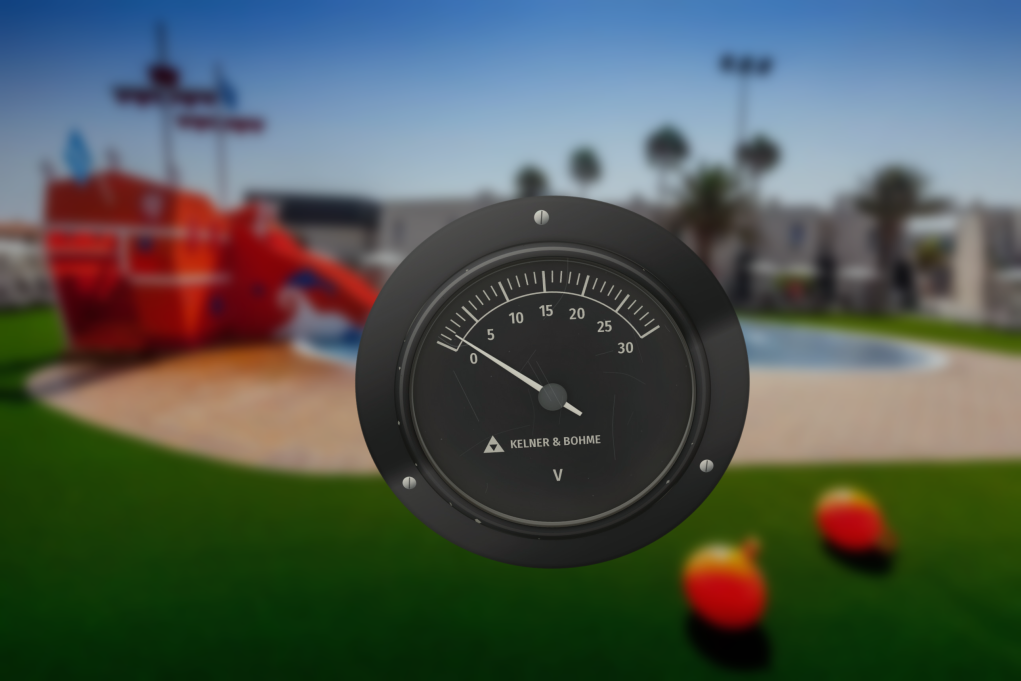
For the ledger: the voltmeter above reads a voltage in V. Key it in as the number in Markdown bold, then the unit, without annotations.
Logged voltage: **2** V
